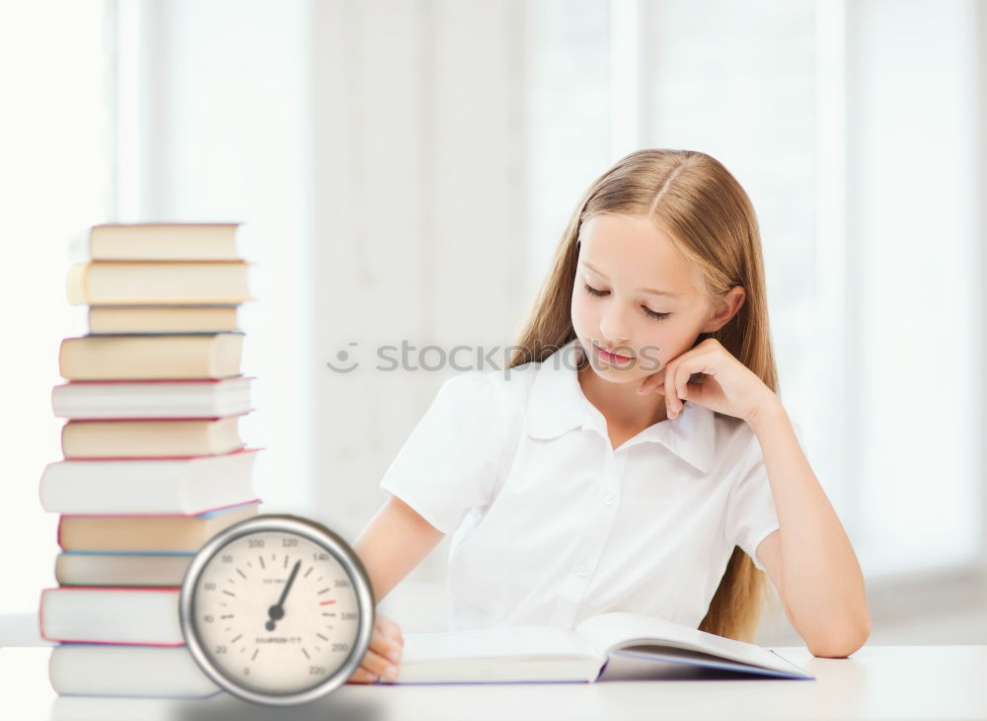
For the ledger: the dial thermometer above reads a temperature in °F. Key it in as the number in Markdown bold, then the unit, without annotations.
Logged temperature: **130** °F
